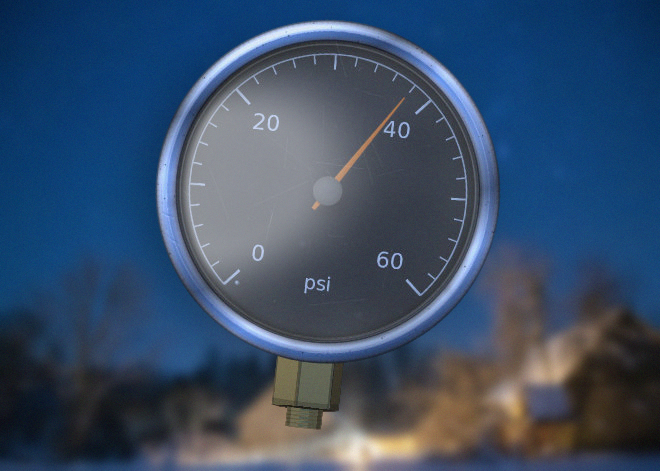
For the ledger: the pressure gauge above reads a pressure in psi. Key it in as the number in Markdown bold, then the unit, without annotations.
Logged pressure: **38** psi
